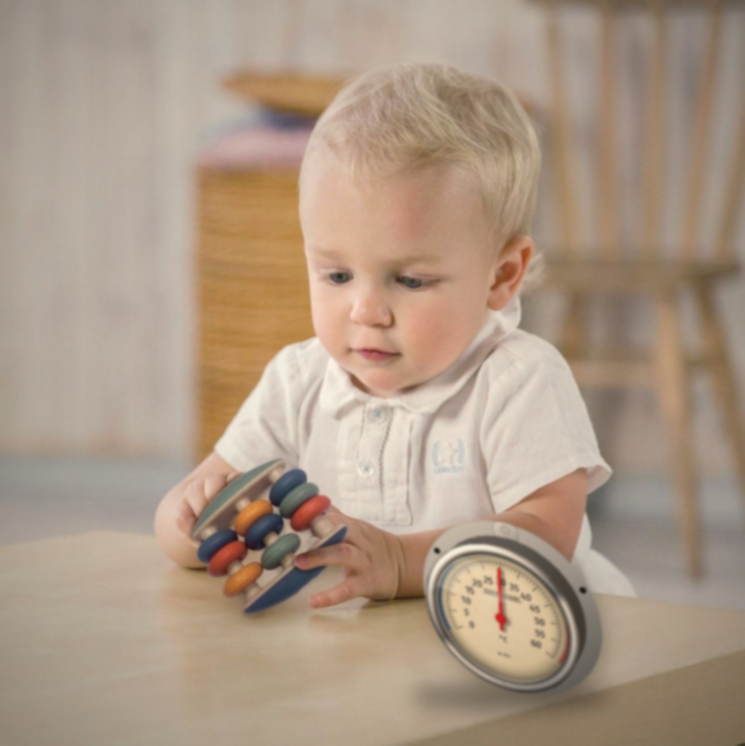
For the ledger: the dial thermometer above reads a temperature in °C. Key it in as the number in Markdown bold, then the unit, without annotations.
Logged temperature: **30** °C
